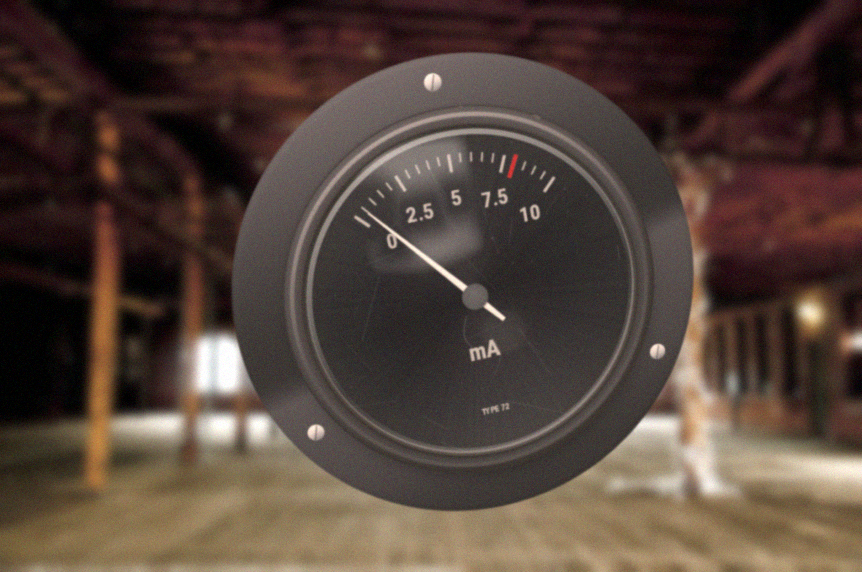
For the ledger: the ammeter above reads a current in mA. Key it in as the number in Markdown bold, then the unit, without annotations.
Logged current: **0.5** mA
